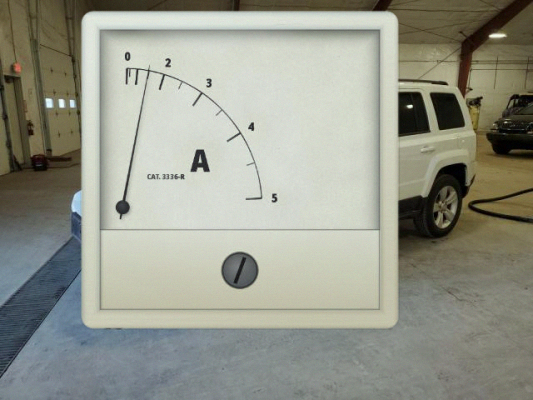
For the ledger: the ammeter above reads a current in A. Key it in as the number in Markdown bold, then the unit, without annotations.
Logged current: **1.5** A
